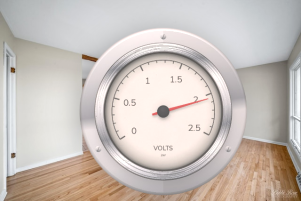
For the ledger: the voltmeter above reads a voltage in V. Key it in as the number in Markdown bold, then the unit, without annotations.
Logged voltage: **2.05** V
